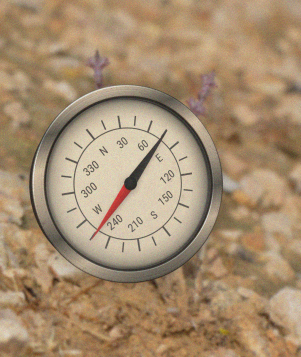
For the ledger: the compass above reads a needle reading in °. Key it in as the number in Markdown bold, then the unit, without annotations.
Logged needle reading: **255** °
